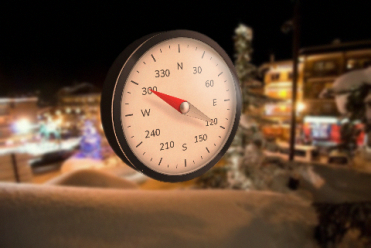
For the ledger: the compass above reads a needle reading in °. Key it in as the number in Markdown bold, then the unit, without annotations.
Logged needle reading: **300** °
